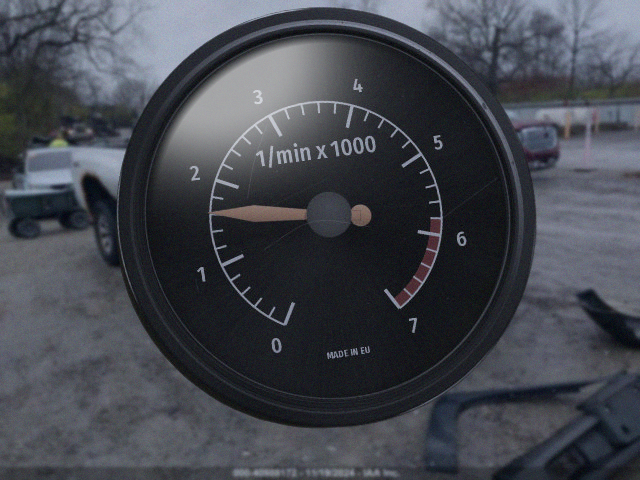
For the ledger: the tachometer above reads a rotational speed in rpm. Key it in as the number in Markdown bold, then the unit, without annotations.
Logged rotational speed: **1600** rpm
